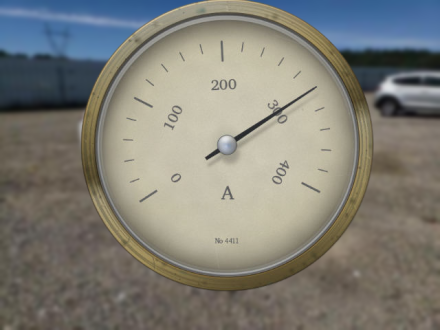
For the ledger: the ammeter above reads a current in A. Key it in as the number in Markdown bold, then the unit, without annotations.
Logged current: **300** A
